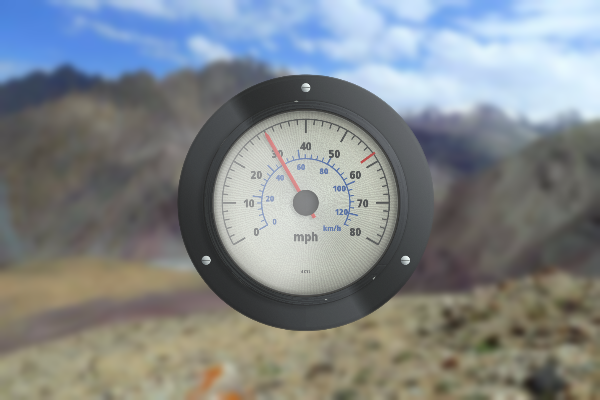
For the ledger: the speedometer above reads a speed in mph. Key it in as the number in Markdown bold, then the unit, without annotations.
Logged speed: **30** mph
